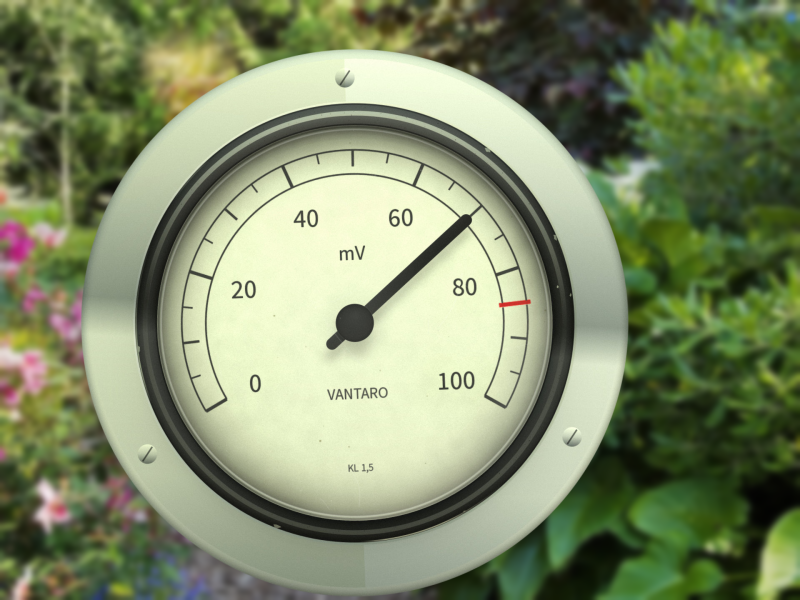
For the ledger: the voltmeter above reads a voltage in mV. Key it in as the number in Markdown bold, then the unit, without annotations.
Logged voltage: **70** mV
